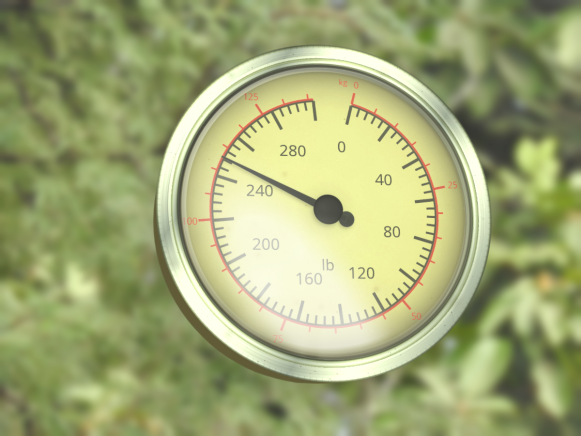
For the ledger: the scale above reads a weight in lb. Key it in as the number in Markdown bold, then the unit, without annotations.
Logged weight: **248** lb
